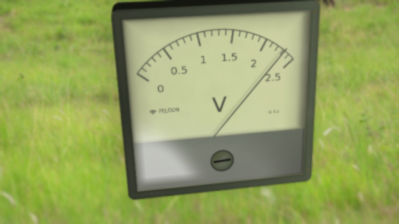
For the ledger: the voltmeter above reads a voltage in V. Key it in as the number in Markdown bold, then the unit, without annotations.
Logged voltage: **2.3** V
